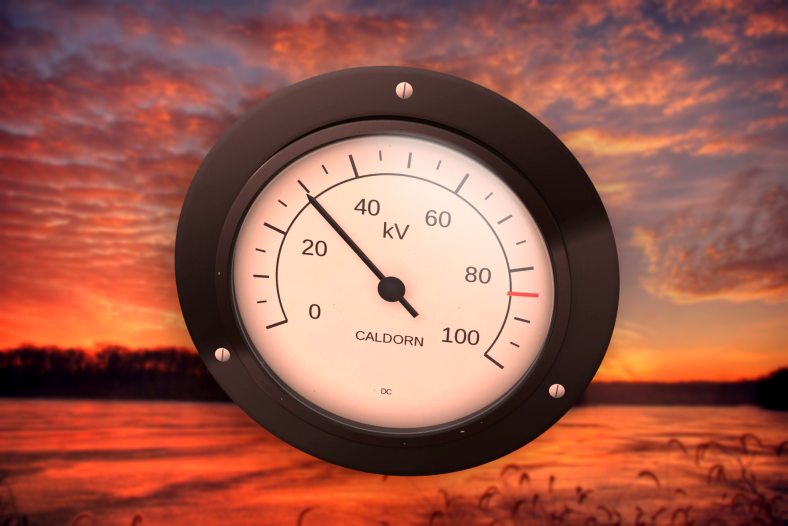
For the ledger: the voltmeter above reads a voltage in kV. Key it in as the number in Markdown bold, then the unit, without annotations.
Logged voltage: **30** kV
